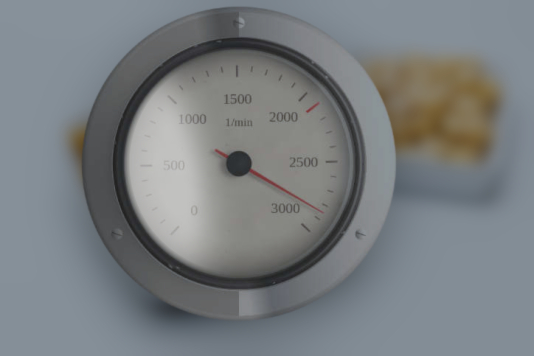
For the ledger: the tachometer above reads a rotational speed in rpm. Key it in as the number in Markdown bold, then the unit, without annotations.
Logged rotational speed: **2850** rpm
